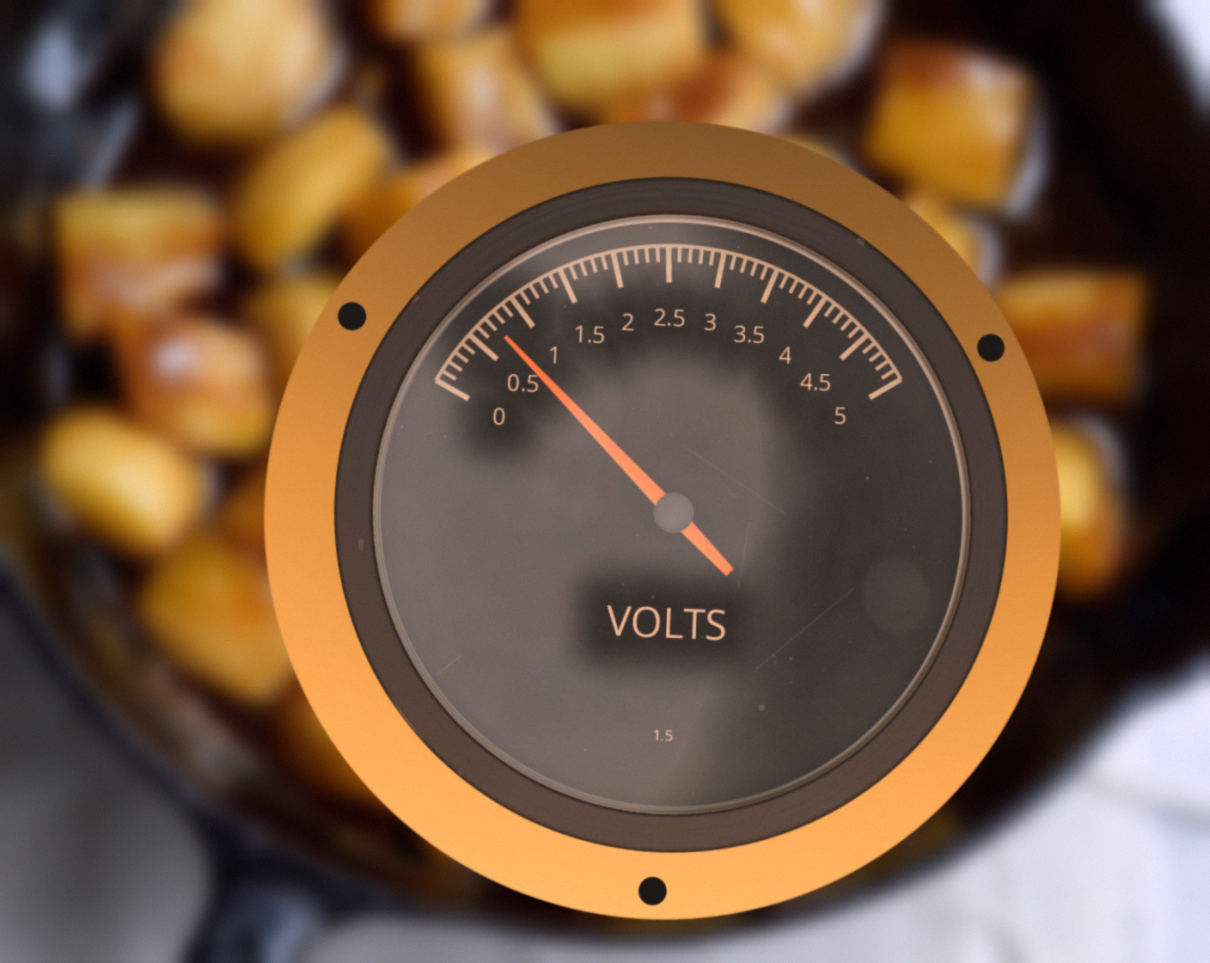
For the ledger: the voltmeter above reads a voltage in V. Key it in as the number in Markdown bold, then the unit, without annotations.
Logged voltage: **0.7** V
